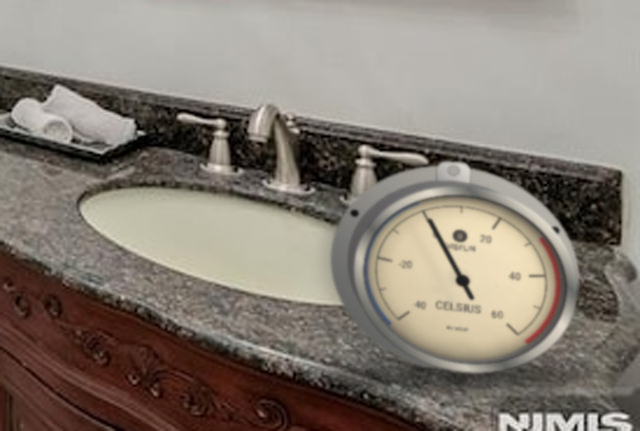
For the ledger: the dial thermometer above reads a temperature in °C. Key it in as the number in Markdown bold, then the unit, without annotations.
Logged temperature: **0** °C
